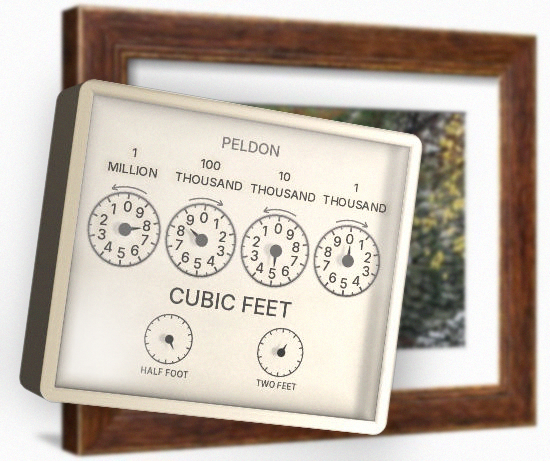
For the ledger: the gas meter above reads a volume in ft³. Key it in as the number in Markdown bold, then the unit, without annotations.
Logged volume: **785000** ft³
